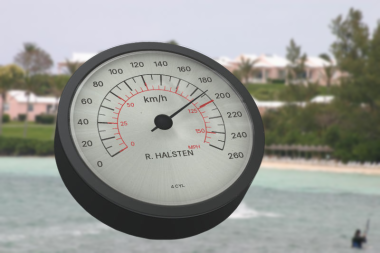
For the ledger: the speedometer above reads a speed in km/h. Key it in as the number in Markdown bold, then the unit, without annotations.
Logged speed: **190** km/h
